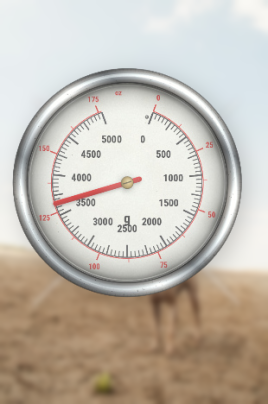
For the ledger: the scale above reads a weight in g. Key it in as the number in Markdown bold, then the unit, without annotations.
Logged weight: **3650** g
